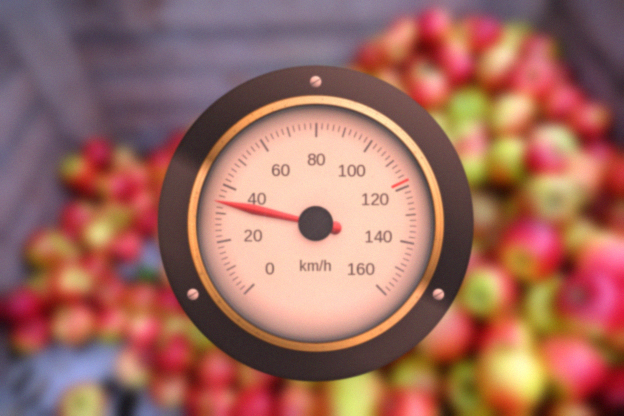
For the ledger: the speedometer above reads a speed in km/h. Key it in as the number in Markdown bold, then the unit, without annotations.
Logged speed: **34** km/h
